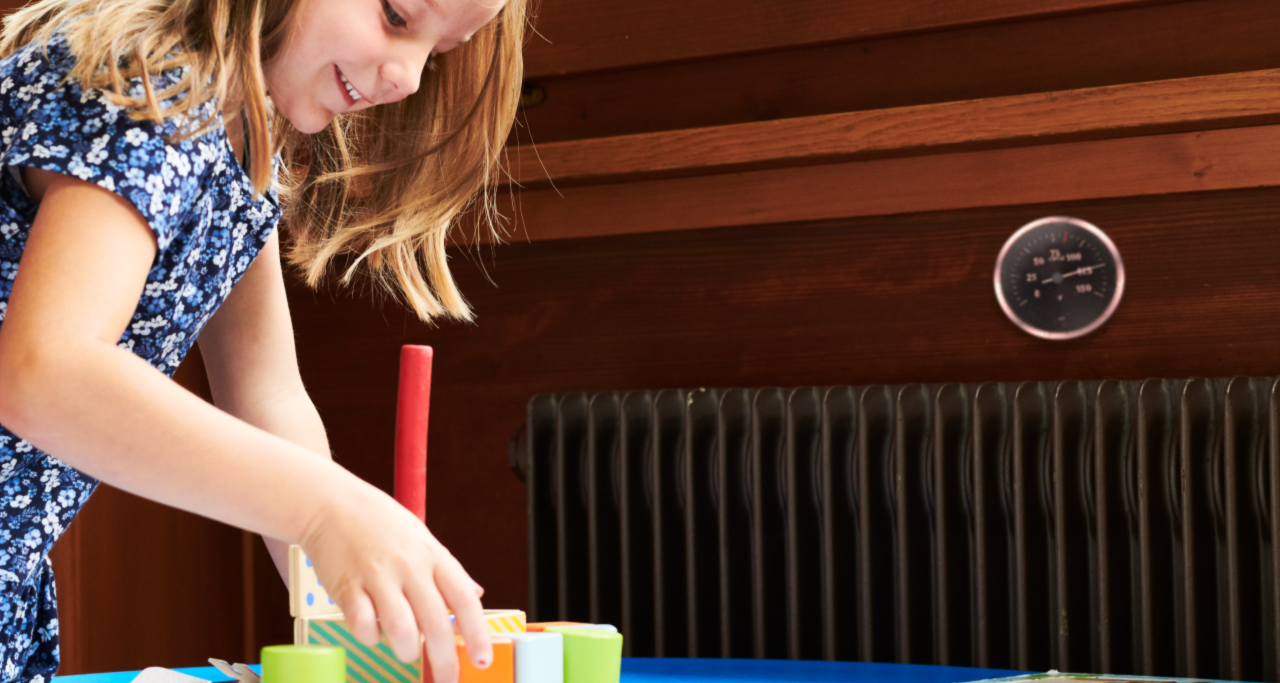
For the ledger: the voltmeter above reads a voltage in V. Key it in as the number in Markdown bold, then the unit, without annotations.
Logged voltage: **125** V
